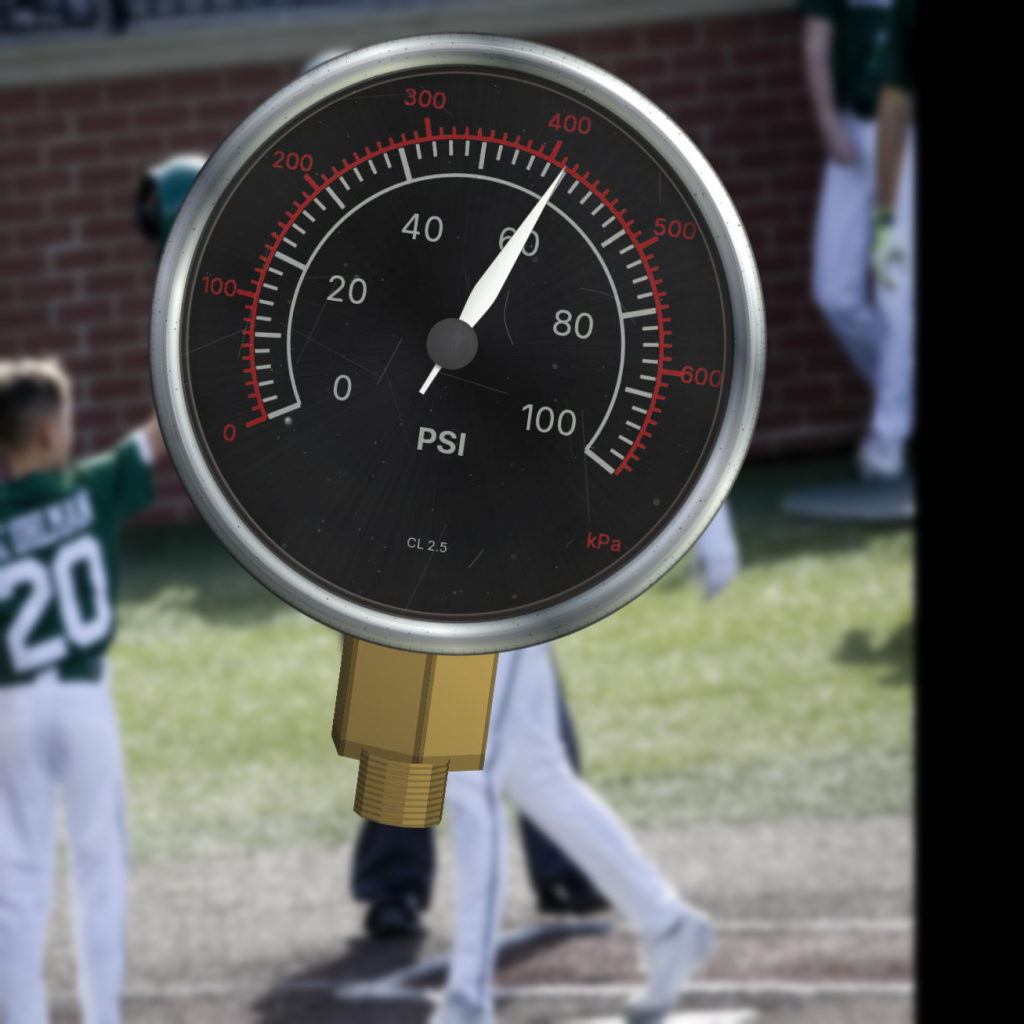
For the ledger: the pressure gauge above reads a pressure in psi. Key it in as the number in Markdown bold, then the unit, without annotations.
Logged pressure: **60** psi
